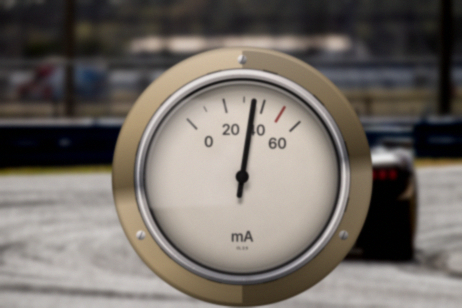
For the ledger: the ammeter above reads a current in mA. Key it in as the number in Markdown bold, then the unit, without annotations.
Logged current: **35** mA
